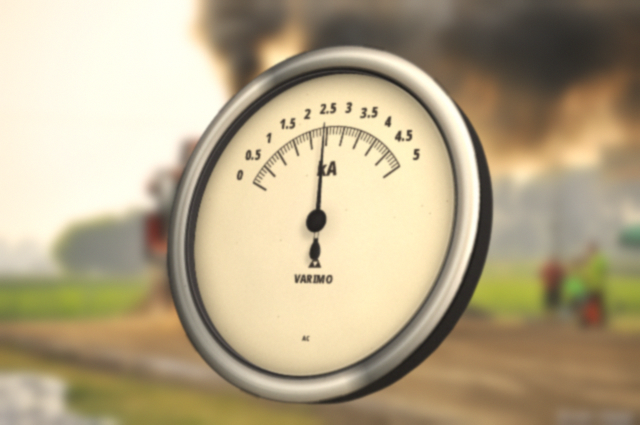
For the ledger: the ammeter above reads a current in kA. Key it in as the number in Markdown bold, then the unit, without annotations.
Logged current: **2.5** kA
